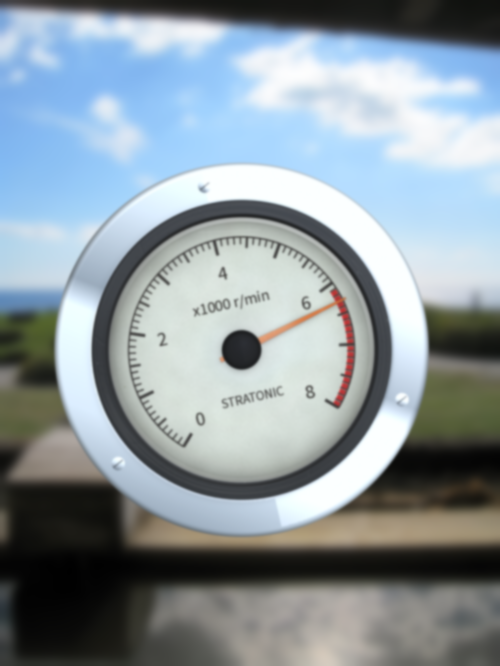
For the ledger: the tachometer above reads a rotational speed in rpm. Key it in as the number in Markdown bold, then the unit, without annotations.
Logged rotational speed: **6300** rpm
